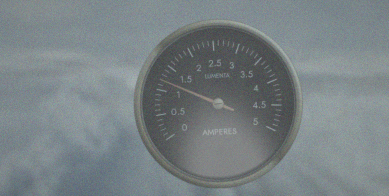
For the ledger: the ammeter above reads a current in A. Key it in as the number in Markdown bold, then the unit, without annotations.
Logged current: **1.2** A
